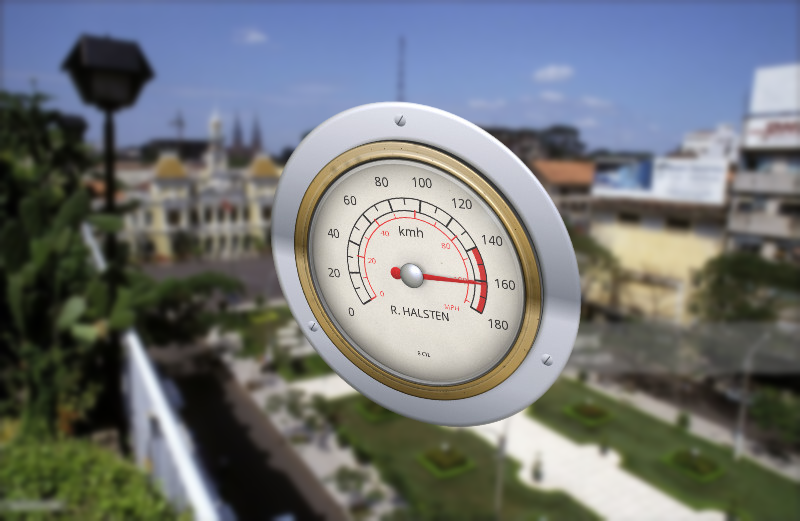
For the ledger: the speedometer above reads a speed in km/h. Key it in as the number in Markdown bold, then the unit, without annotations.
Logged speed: **160** km/h
